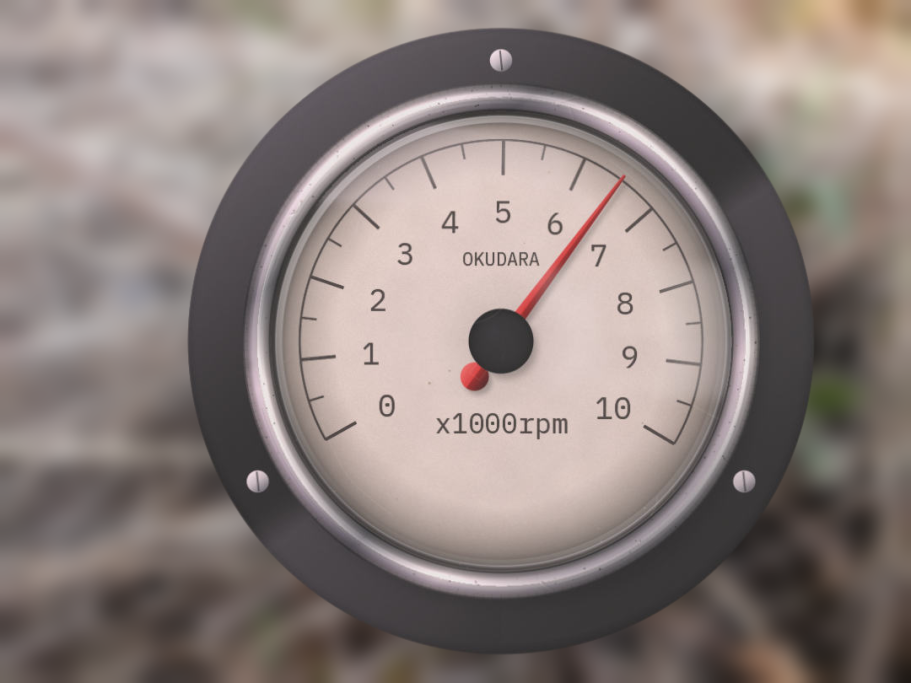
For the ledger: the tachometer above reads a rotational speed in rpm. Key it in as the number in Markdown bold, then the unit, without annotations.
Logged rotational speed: **6500** rpm
